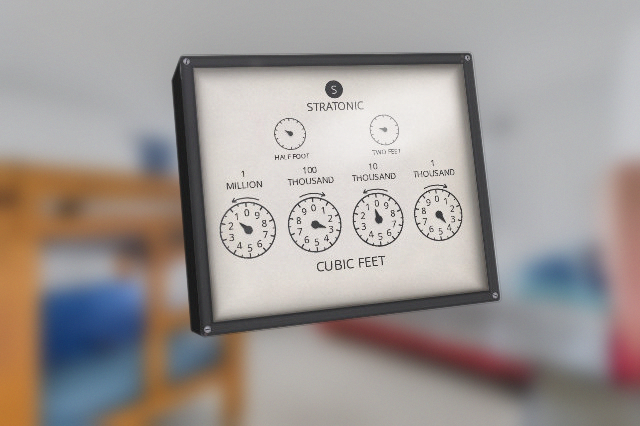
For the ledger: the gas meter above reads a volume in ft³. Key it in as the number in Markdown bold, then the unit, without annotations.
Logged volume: **130400** ft³
